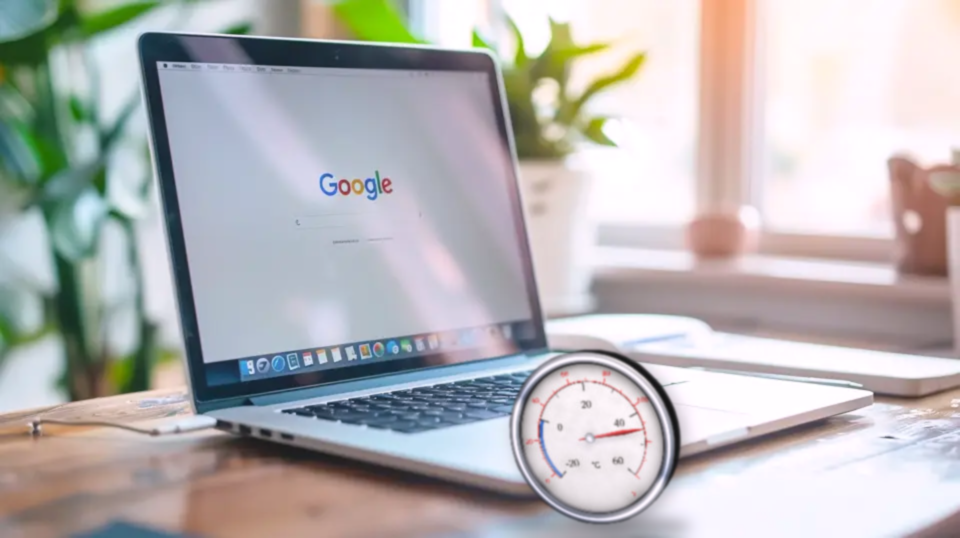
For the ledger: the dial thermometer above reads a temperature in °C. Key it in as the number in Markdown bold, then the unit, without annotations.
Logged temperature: **45** °C
